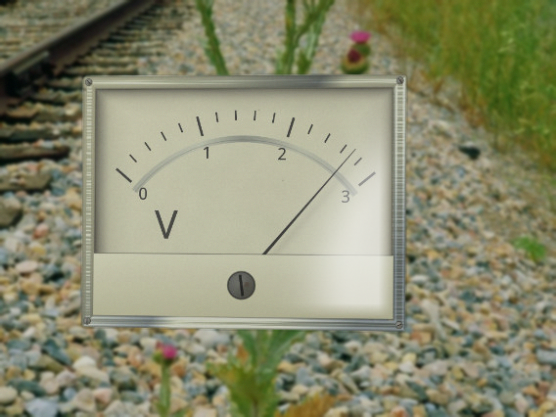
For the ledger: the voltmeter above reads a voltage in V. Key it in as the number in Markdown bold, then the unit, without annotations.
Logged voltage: **2.7** V
